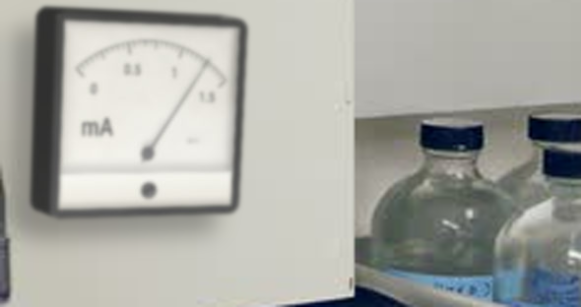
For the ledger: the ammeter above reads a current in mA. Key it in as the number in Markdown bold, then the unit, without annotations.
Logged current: **1.25** mA
